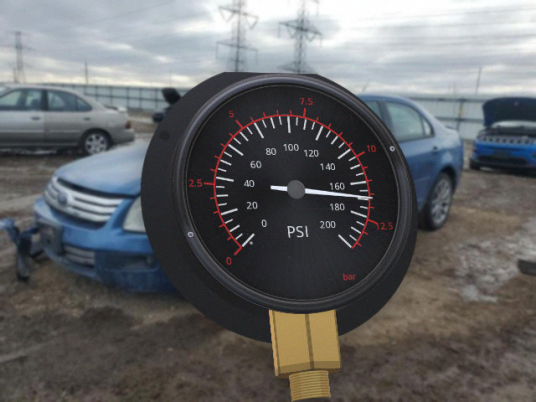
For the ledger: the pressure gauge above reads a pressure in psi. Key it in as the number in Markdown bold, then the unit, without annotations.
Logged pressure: **170** psi
